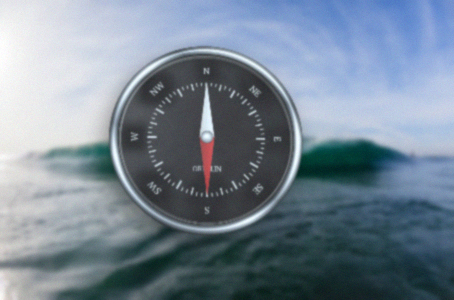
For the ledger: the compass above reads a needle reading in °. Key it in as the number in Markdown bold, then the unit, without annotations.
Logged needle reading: **180** °
